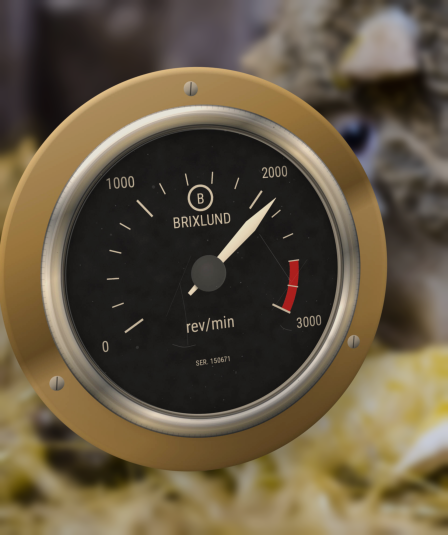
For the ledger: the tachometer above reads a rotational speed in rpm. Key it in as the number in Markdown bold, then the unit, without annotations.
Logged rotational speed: **2100** rpm
